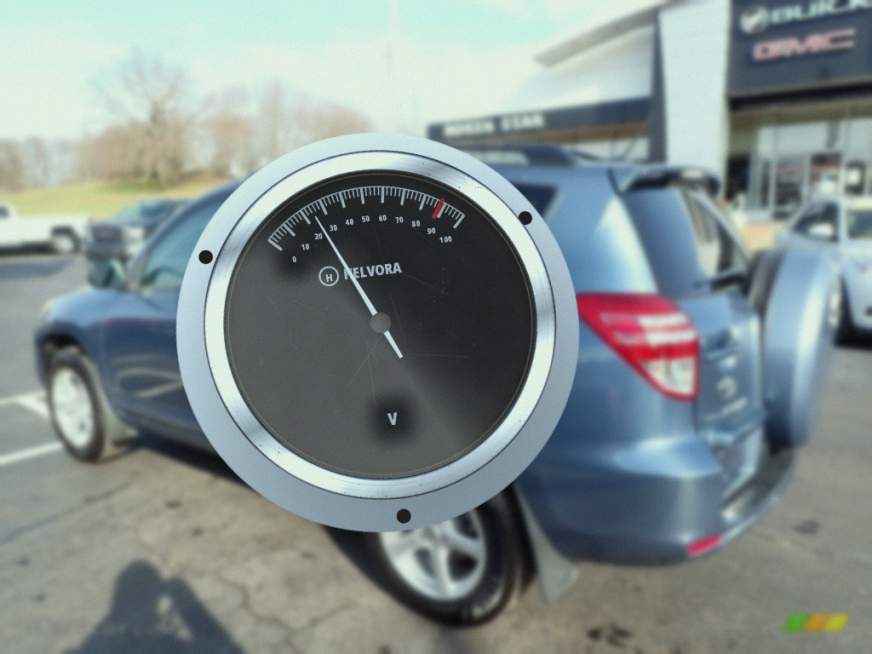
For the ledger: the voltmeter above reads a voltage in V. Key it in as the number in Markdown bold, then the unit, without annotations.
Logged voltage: **24** V
